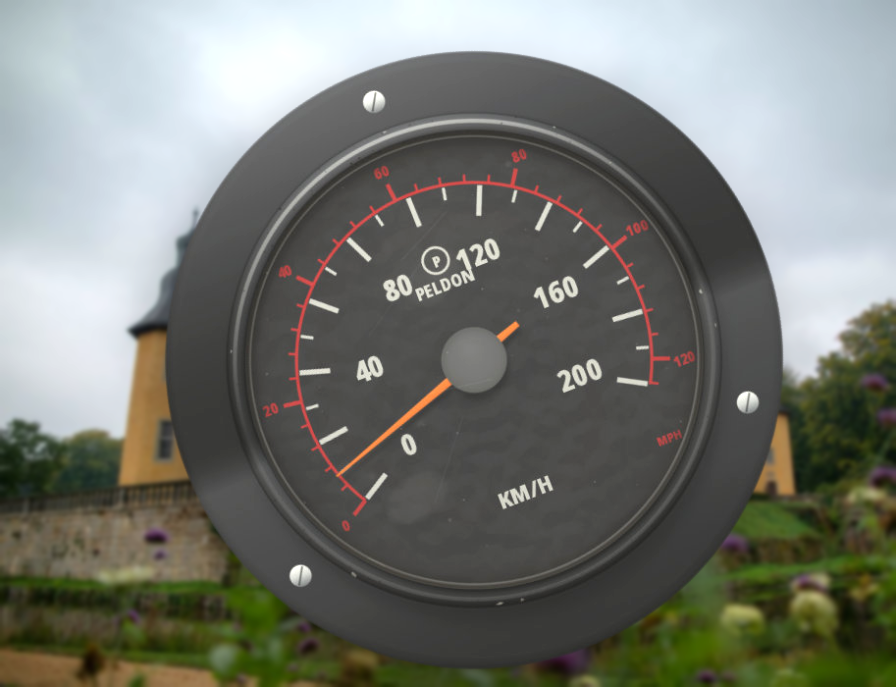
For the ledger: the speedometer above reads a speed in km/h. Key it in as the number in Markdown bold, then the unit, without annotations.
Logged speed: **10** km/h
